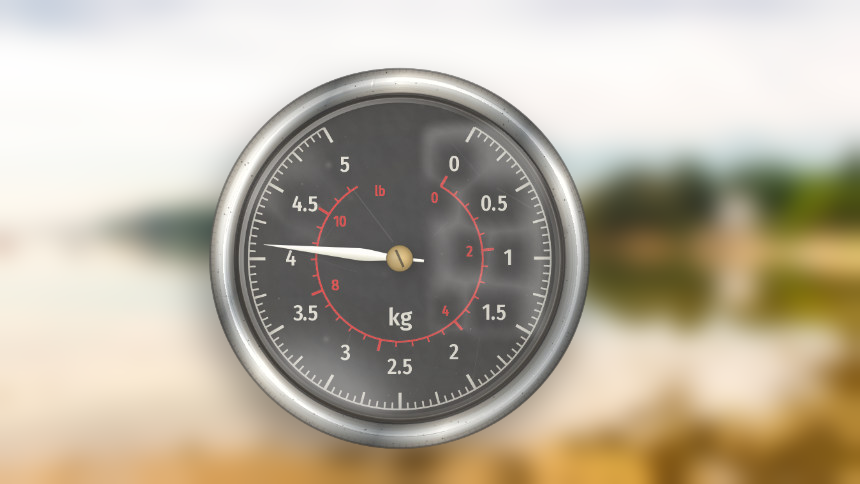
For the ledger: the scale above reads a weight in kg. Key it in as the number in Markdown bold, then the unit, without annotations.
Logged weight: **4.1** kg
